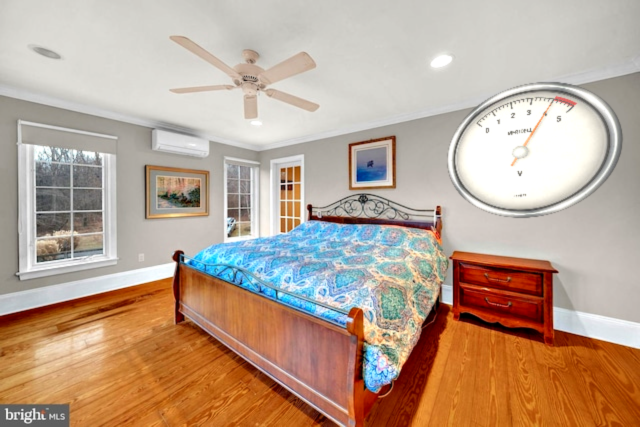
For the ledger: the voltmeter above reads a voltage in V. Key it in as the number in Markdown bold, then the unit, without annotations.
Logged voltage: **4** V
